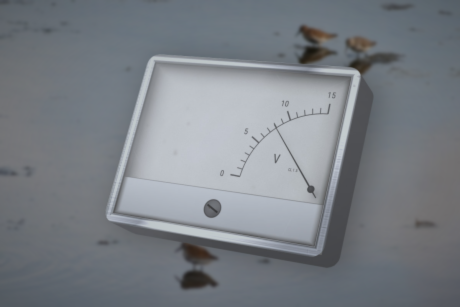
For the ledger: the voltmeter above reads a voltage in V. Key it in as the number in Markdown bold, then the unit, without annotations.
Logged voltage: **8** V
